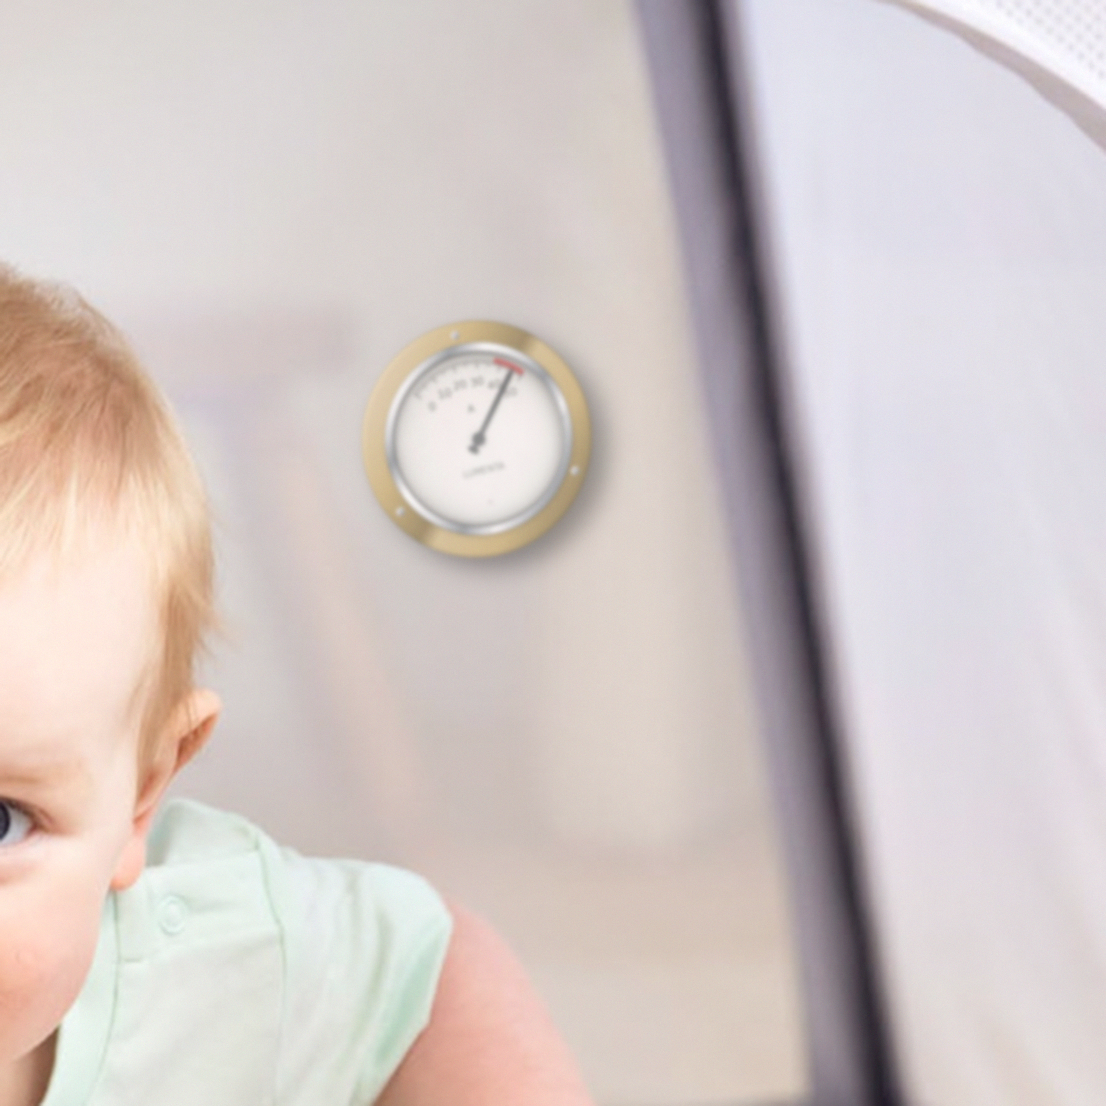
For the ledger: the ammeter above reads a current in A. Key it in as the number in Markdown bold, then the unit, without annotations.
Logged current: **45** A
